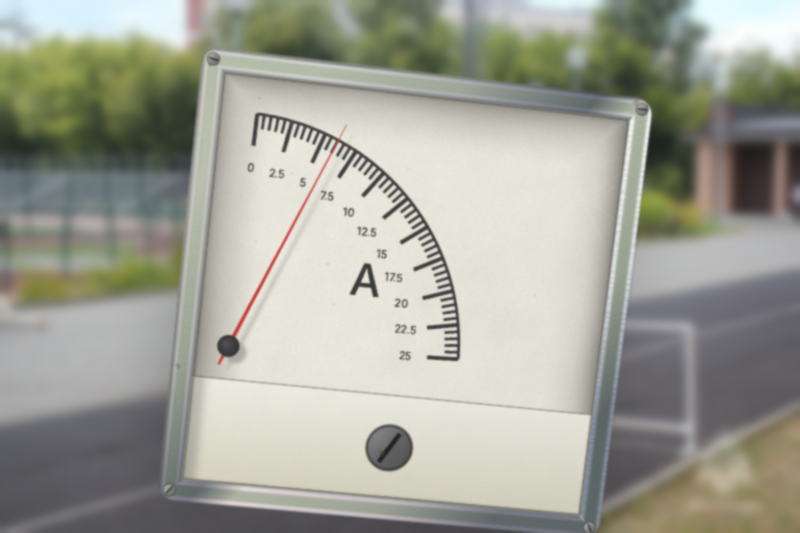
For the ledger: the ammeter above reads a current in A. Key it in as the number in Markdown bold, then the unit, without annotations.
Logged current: **6** A
